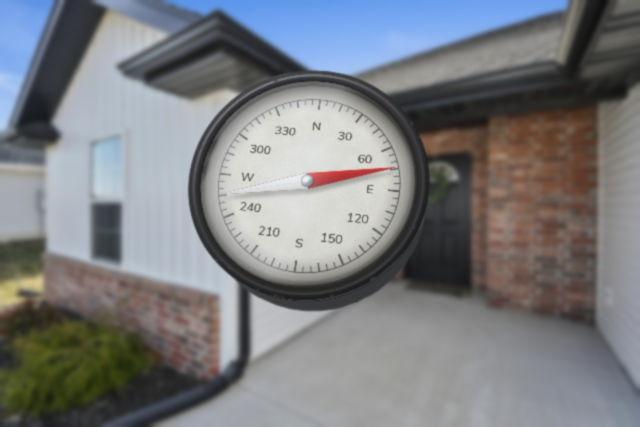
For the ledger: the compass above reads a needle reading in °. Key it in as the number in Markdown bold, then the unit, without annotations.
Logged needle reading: **75** °
